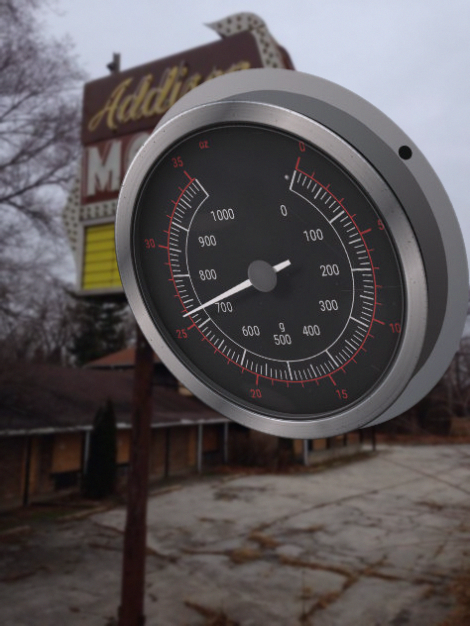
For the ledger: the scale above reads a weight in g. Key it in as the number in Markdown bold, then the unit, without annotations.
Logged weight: **730** g
